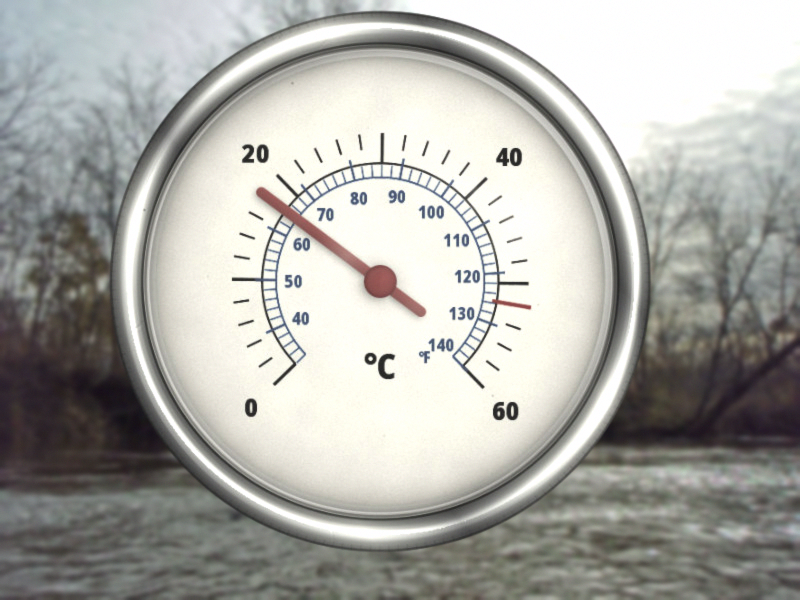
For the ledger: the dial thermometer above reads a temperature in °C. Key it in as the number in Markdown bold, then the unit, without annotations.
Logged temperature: **18** °C
